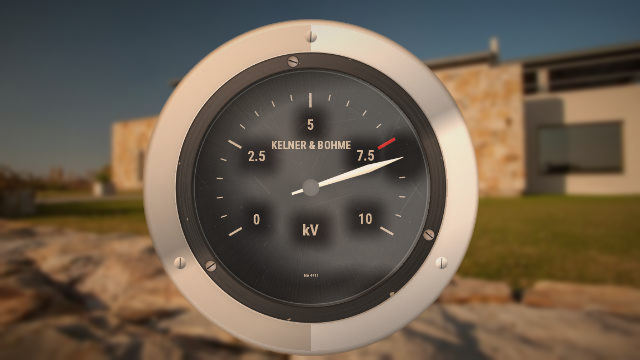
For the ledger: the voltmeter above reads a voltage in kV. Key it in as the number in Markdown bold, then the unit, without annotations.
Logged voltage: **8** kV
